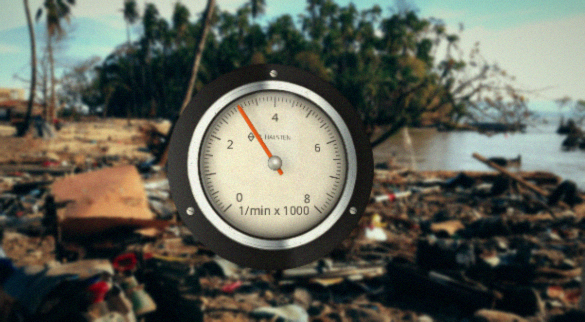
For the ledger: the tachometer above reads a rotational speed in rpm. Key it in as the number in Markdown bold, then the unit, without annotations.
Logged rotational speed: **3000** rpm
